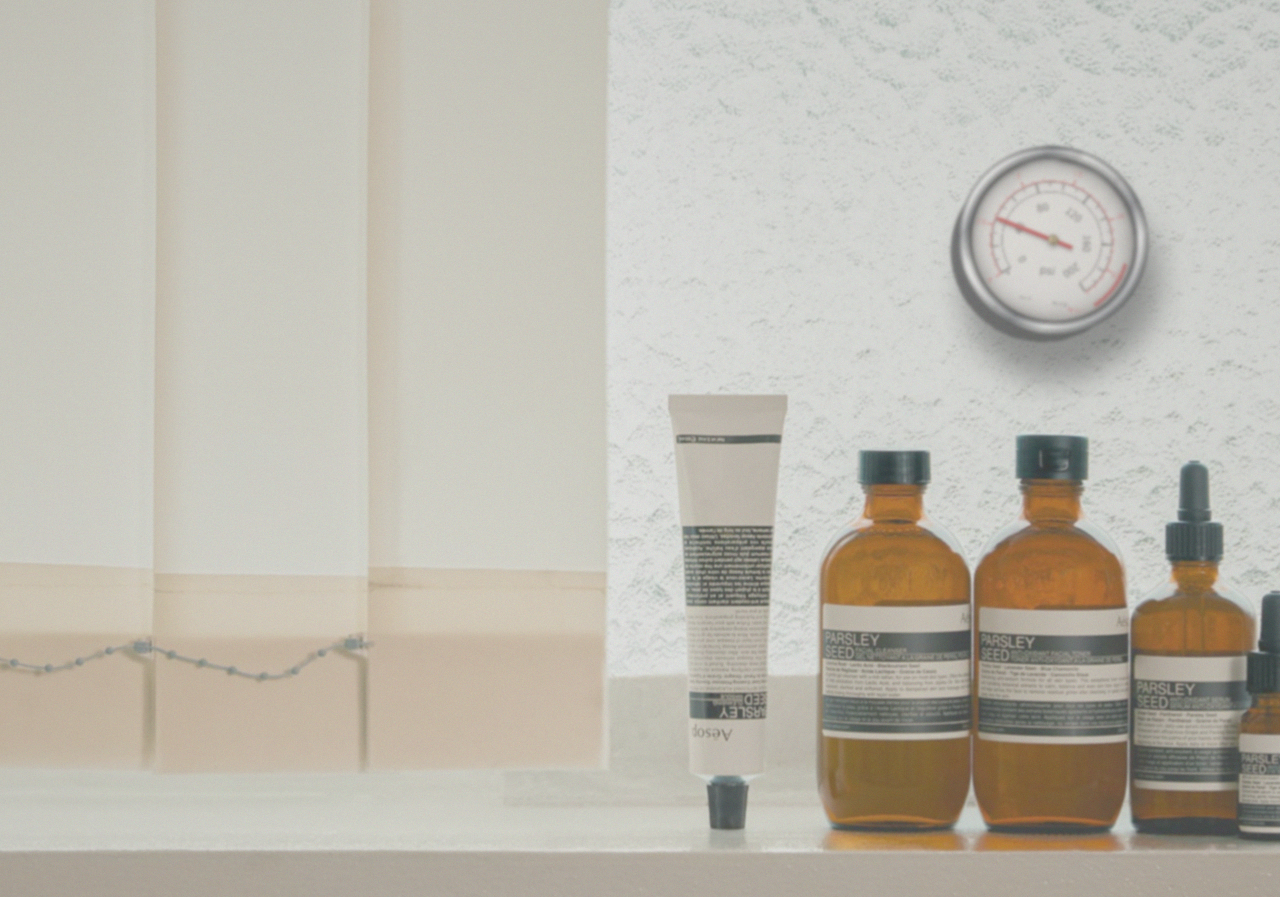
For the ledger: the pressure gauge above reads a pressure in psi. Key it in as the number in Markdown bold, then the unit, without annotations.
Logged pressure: **40** psi
